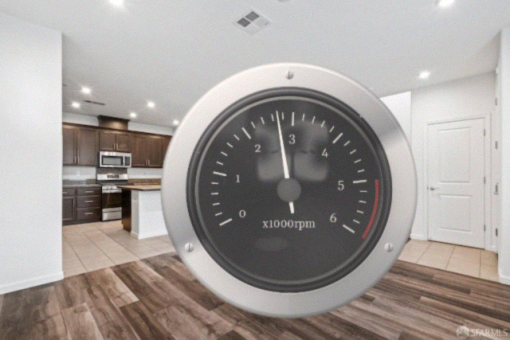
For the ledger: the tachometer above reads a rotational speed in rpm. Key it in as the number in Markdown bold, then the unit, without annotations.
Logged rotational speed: **2700** rpm
